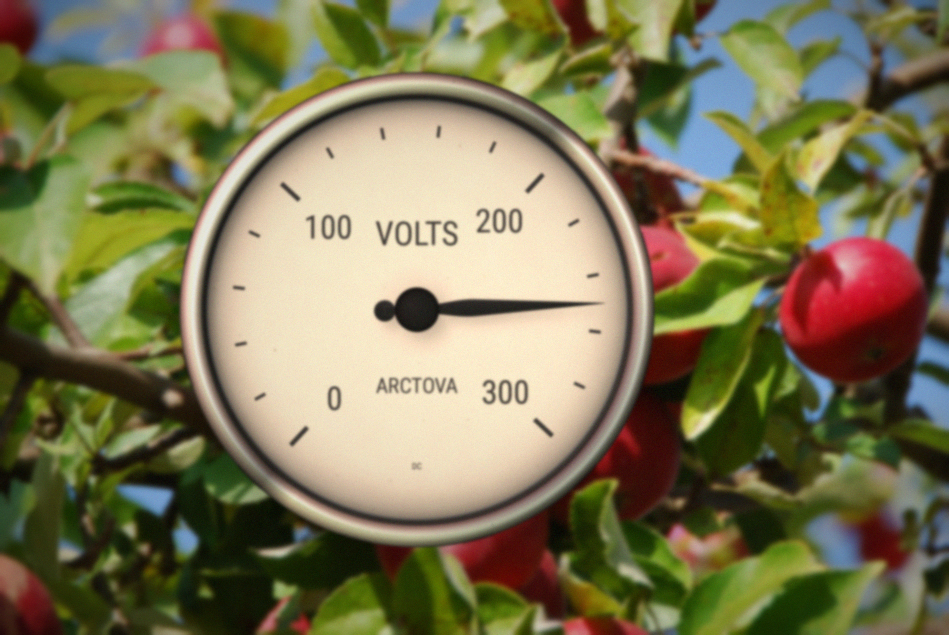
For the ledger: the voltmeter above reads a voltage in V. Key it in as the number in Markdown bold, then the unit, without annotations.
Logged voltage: **250** V
